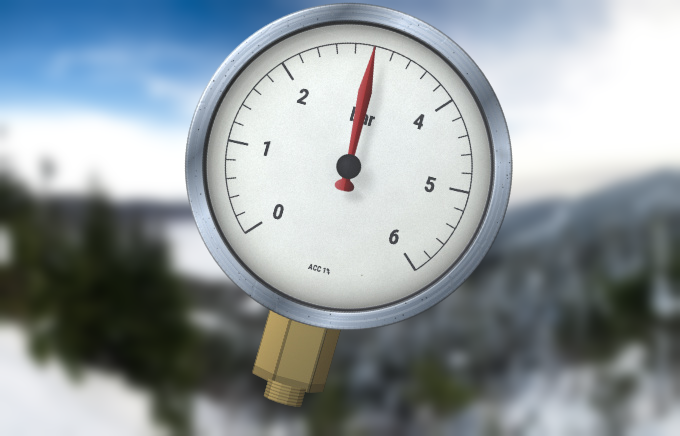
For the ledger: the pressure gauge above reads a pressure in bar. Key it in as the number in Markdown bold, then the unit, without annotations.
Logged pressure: **3** bar
